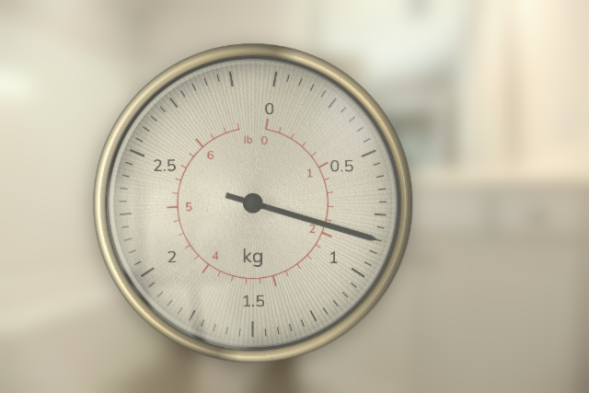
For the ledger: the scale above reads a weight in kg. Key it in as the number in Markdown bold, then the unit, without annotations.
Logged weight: **0.85** kg
